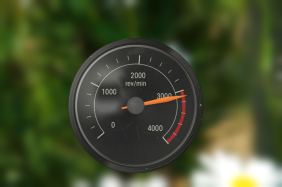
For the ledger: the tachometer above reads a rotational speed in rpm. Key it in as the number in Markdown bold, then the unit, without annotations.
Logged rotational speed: **3100** rpm
